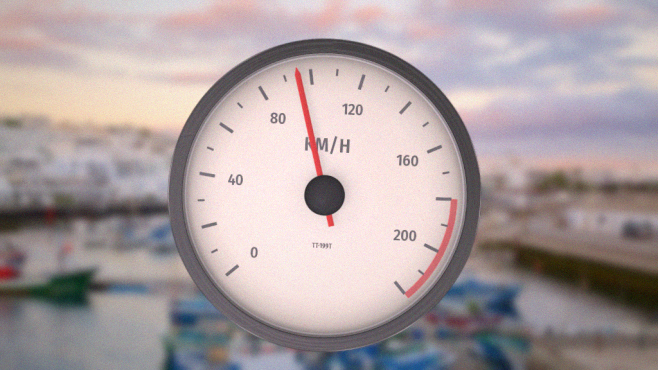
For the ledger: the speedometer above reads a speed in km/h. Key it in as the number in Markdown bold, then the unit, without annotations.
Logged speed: **95** km/h
